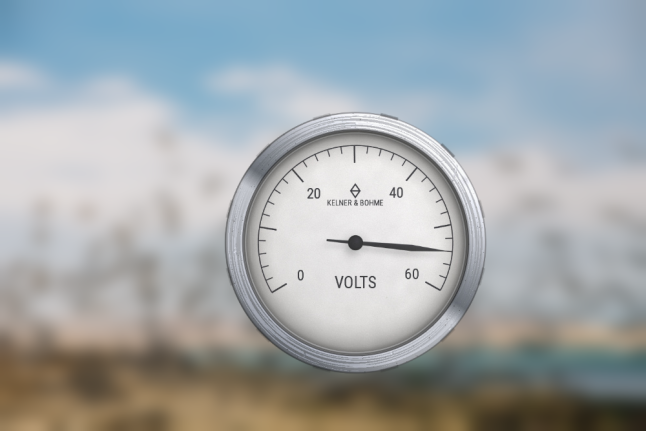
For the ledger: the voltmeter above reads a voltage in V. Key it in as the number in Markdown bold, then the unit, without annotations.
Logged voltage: **54** V
